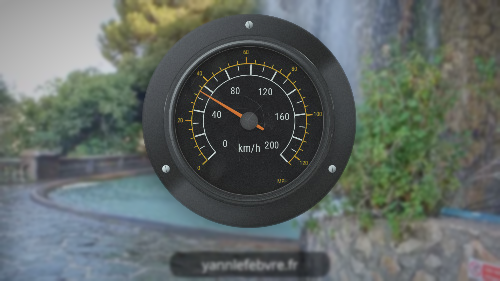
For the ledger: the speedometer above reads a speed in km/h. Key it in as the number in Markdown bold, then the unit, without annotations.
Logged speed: **55** km/h
